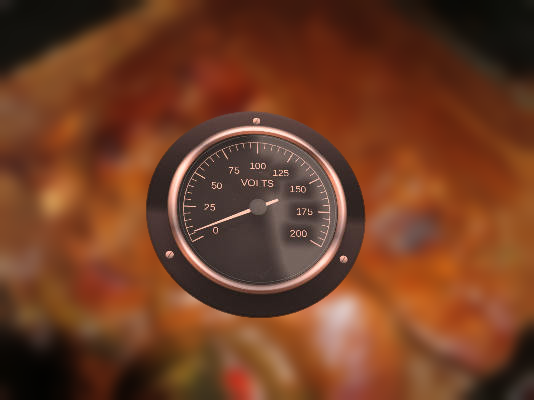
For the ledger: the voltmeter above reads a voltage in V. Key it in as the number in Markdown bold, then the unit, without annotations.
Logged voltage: **5** V
